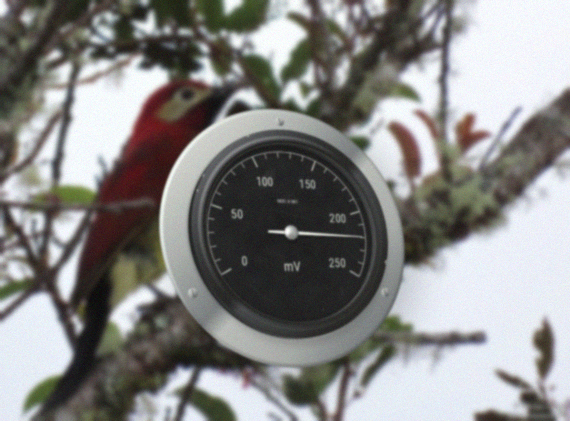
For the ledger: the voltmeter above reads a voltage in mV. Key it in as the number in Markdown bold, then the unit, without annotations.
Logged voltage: **220** mV
